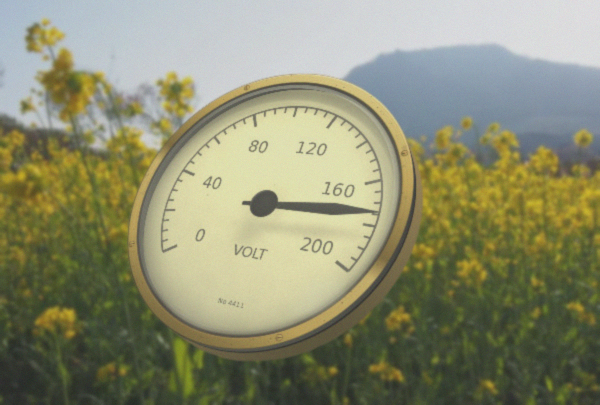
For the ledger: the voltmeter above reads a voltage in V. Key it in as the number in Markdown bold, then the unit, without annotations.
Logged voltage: **175** V
